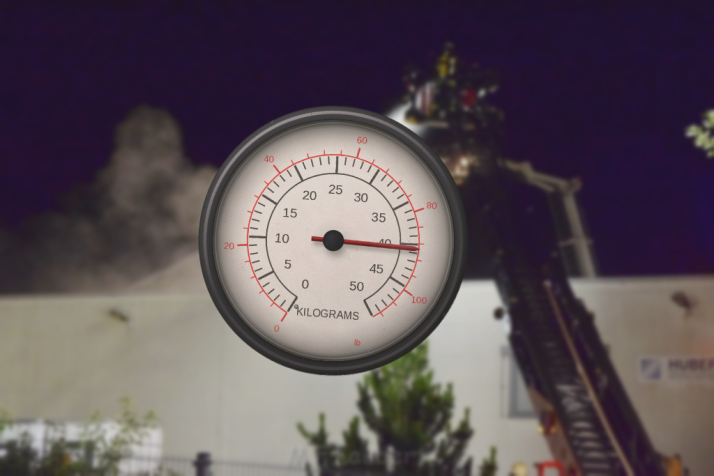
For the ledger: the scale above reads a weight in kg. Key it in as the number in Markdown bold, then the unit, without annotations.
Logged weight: **40.5** kg
